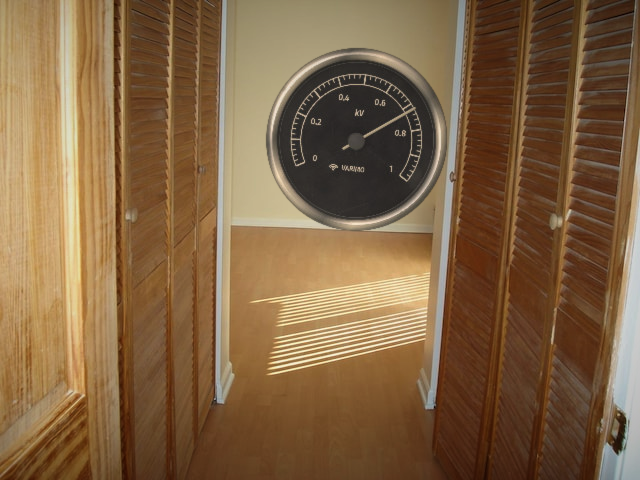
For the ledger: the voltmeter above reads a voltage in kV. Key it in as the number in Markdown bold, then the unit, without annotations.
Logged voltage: **0.72** kV
